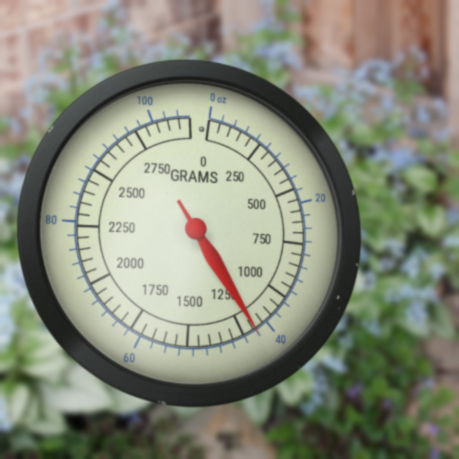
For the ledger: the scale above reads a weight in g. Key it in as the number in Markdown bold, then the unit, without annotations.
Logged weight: **1200** g
